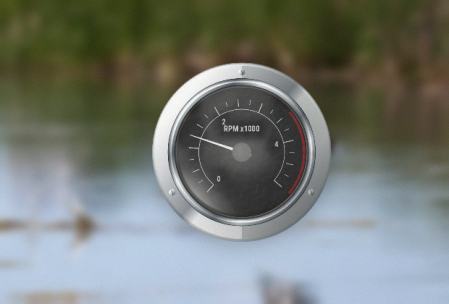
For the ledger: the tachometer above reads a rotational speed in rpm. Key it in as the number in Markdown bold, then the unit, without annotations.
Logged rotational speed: **1250** rpm
